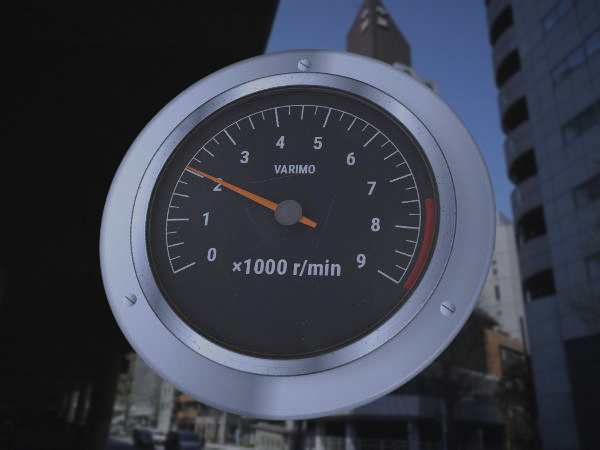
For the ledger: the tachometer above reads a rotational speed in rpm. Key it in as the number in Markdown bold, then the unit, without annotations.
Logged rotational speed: **2000** rpm
